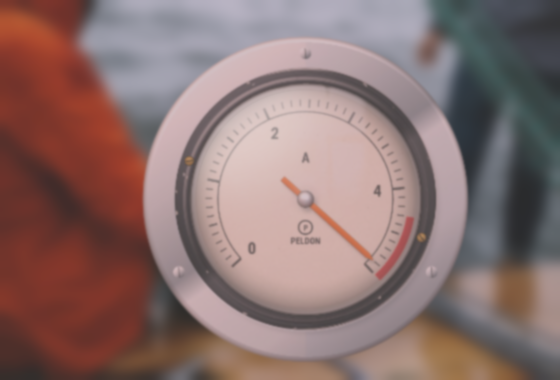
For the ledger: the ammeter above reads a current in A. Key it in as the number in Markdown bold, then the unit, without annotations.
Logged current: **4.9** A
